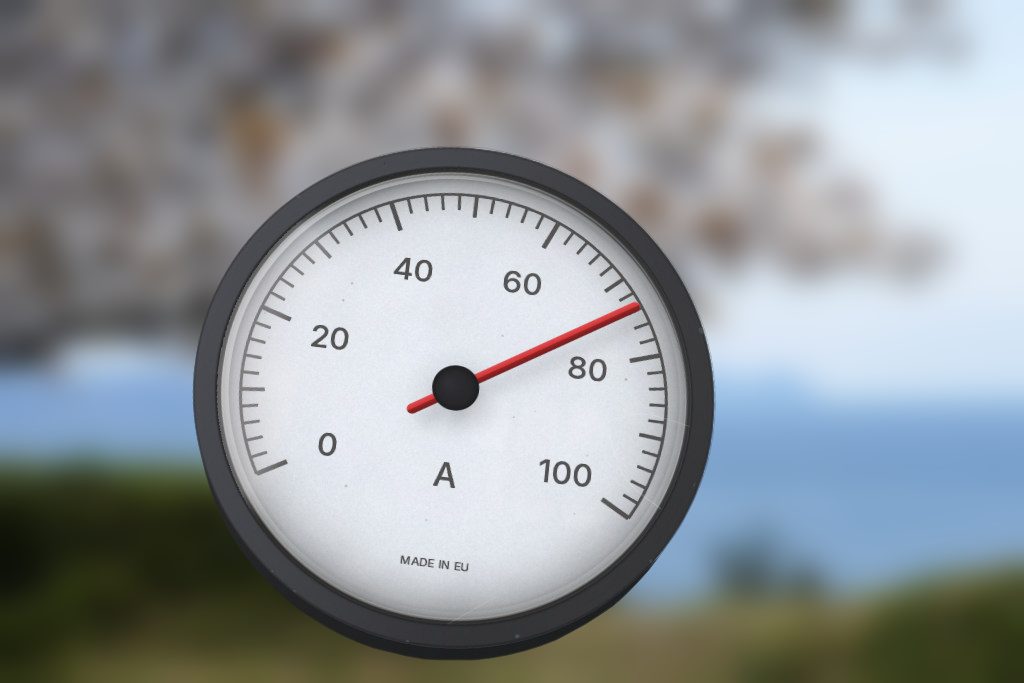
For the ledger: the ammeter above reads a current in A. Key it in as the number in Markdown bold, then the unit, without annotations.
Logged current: **74** A
